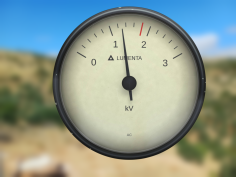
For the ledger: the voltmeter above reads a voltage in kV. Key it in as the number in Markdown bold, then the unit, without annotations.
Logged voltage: **1.3** kV
